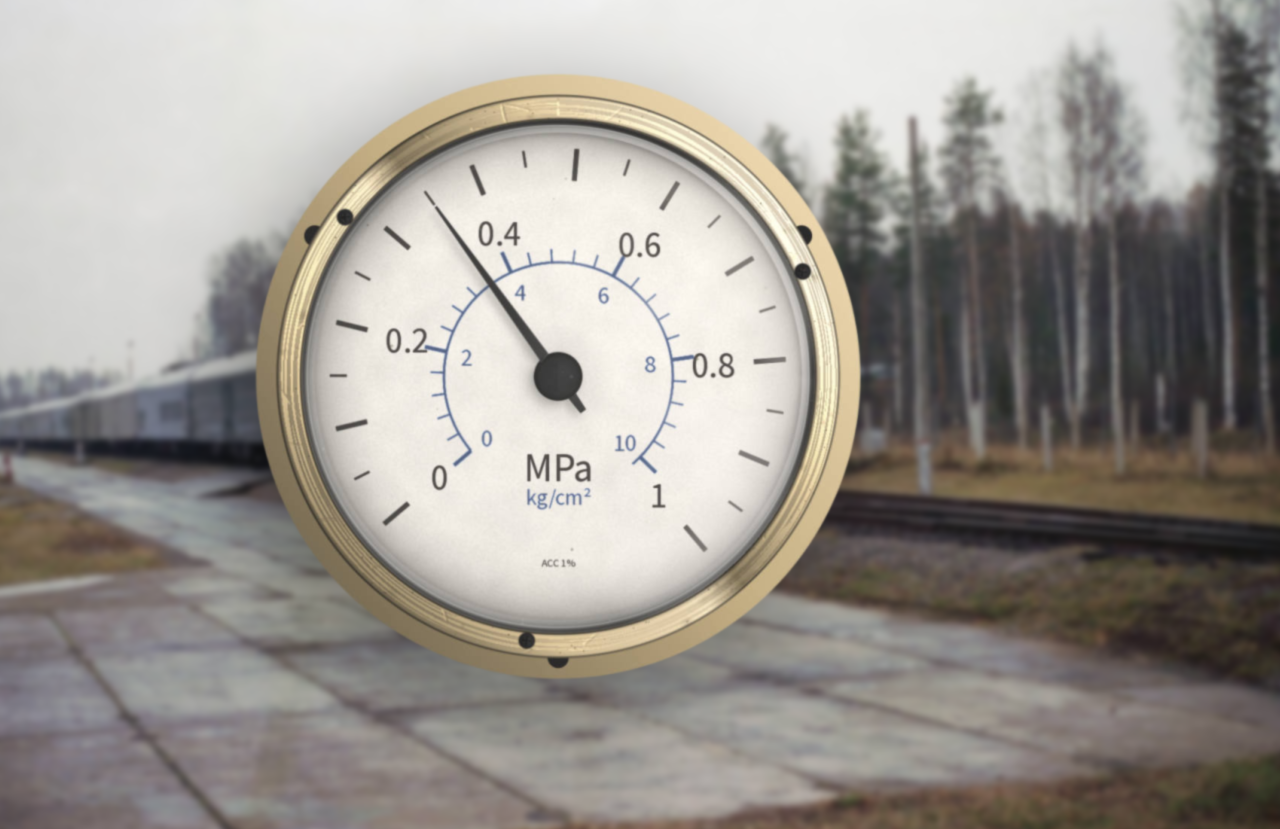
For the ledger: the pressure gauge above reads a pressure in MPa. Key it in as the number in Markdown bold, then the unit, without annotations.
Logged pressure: **0.35** MPa
